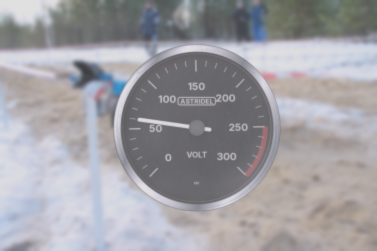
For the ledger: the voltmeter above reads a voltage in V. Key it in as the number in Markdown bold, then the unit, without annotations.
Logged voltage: **60** V
